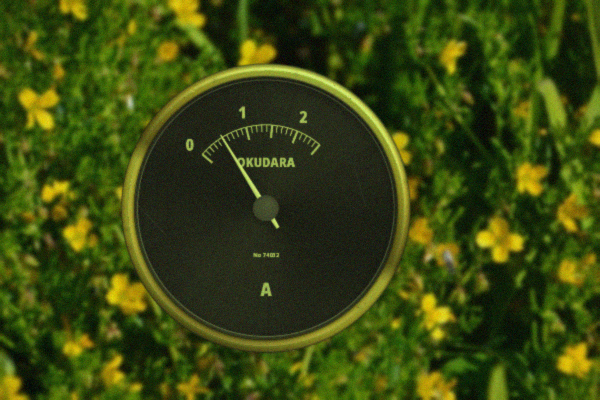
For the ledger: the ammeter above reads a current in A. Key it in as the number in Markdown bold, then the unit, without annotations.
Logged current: **0.5** A
